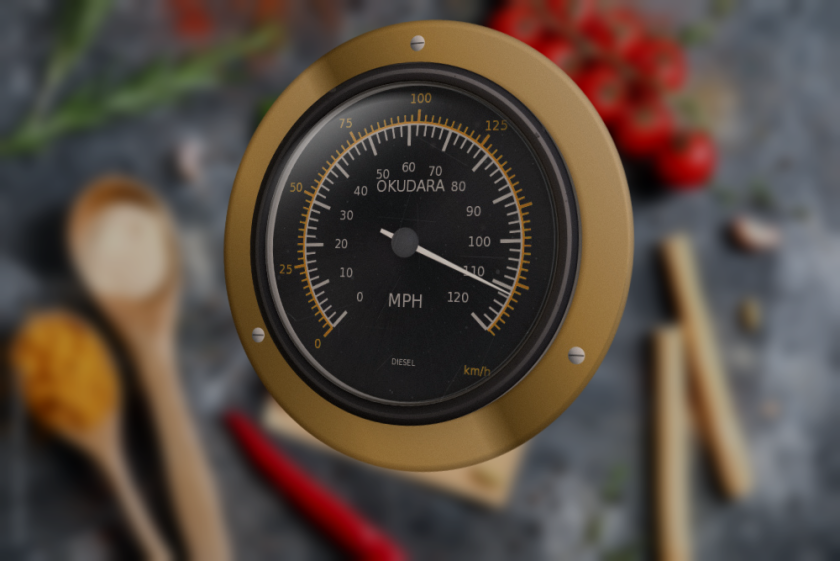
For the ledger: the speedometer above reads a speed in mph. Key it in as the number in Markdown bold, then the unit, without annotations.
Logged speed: **111** mph
